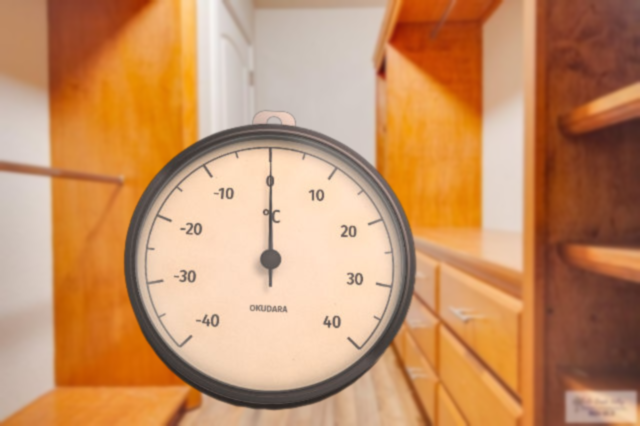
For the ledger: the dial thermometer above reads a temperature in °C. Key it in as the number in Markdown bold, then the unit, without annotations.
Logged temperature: **0** °C
